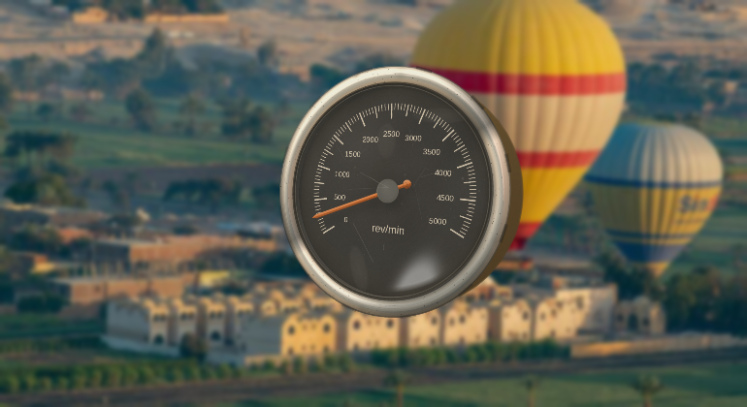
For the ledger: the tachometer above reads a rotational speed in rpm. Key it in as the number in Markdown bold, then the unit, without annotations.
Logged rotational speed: **250** rpm
